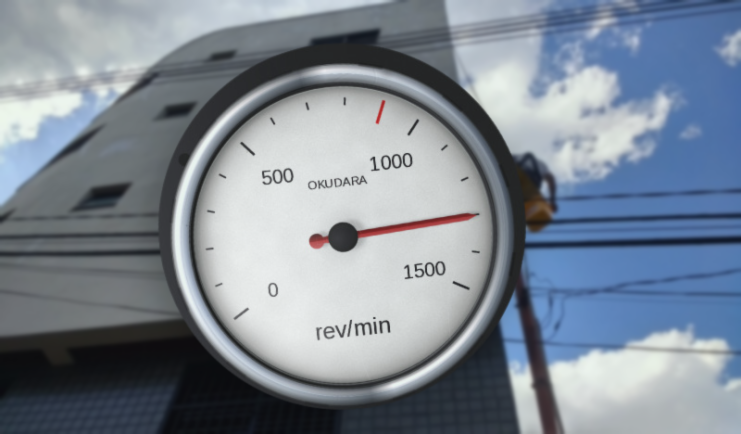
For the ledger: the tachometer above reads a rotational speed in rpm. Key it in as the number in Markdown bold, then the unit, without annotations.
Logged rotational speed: **1300** rpm
